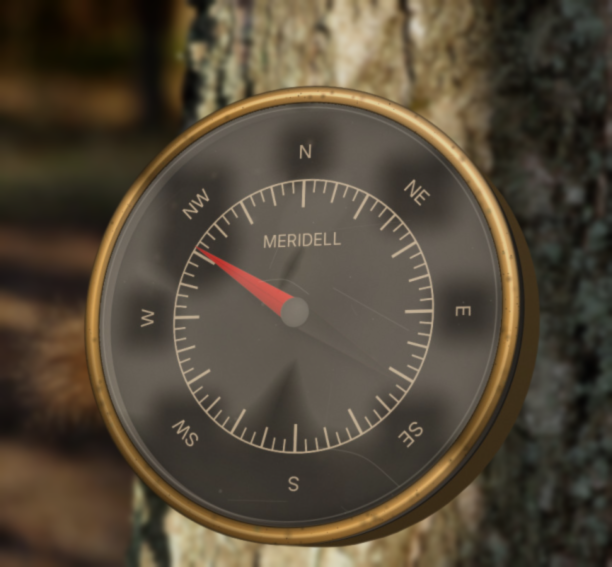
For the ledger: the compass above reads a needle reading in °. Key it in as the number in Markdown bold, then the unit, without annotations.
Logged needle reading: **302.5** °
